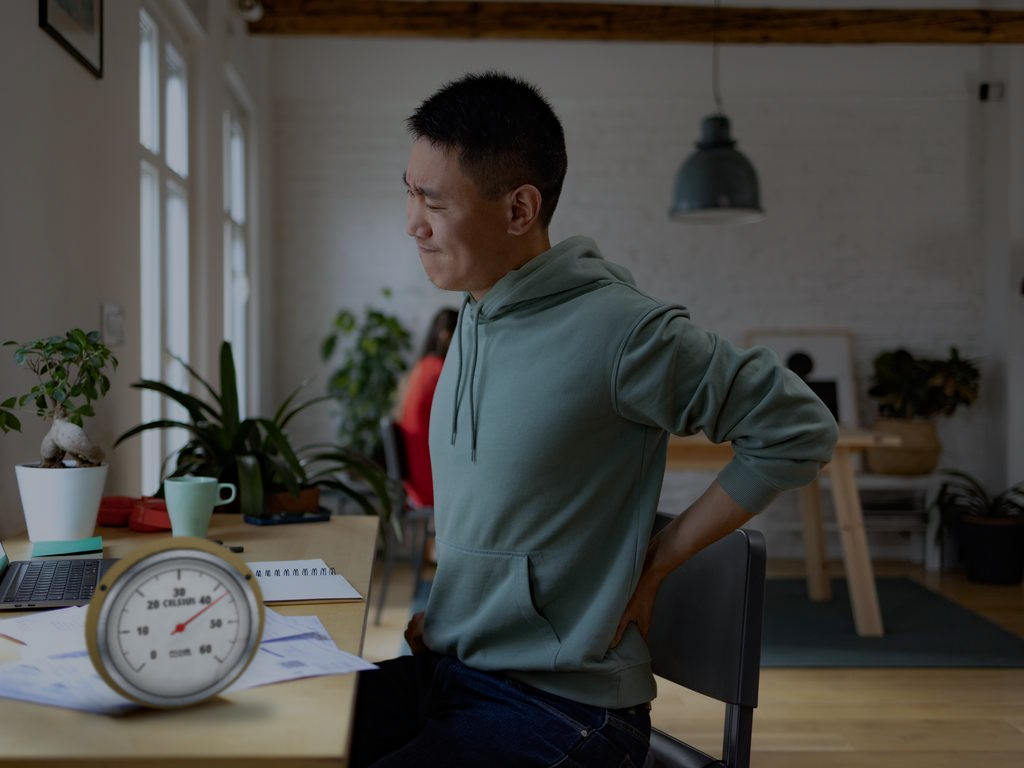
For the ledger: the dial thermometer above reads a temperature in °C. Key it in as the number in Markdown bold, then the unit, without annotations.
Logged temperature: **42.5** °C
